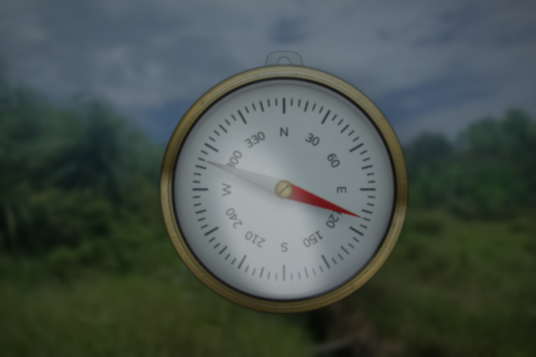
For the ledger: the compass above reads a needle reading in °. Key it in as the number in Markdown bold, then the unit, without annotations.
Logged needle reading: **110** °
